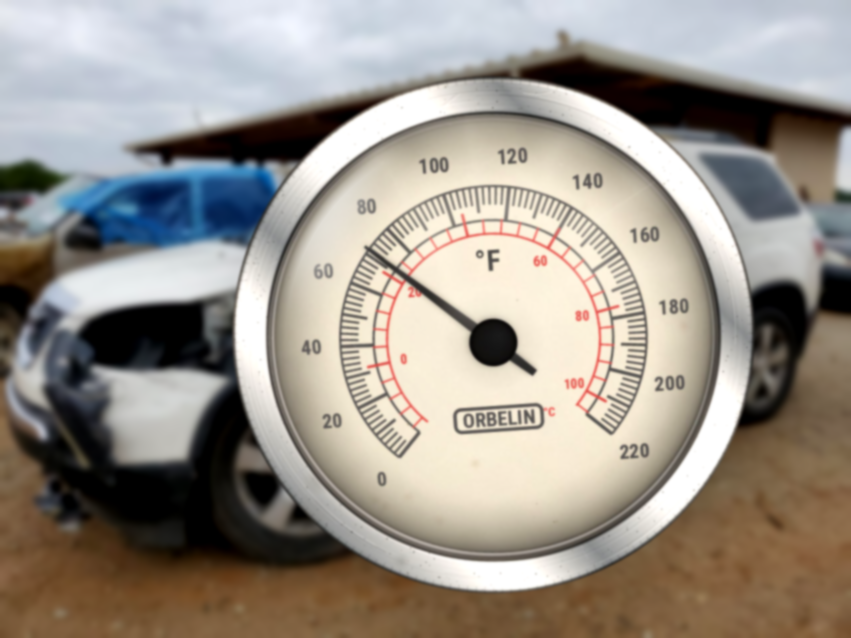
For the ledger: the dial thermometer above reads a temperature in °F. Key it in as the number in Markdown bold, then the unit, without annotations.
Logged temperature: **72** °F
